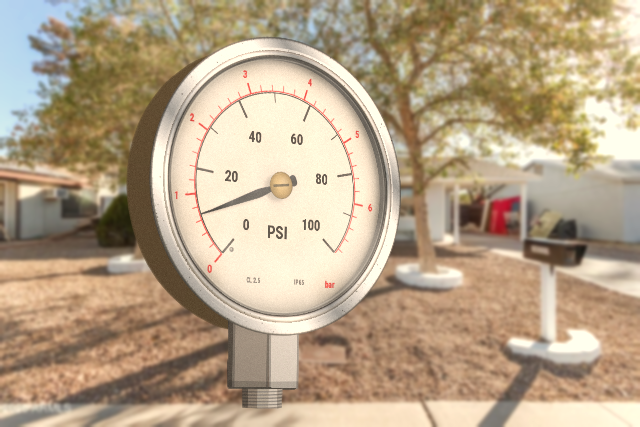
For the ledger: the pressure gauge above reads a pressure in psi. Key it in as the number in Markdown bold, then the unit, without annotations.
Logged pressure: **10** psi
